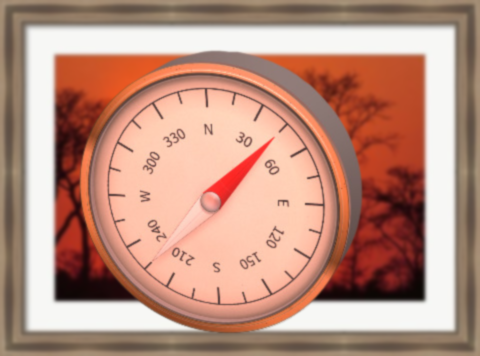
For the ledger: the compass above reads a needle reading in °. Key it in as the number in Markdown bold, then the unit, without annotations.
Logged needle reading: **45** °
